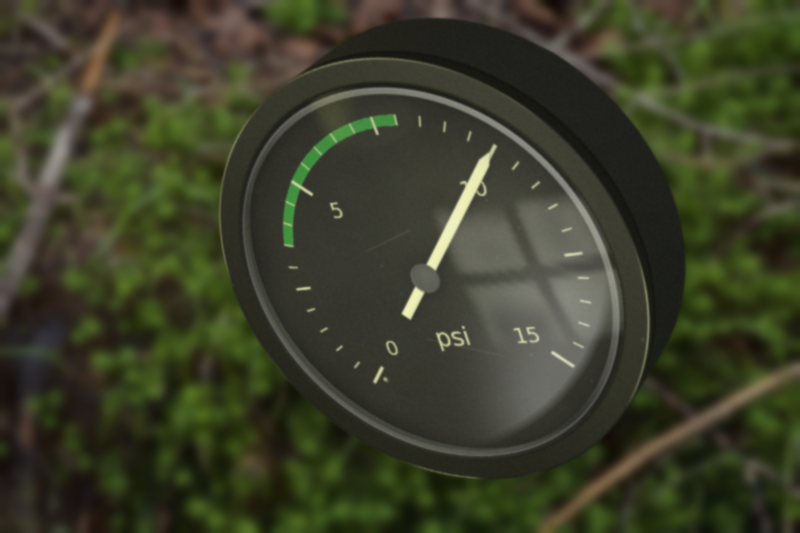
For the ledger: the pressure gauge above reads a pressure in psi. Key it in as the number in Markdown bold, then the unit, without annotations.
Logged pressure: **10** psi
